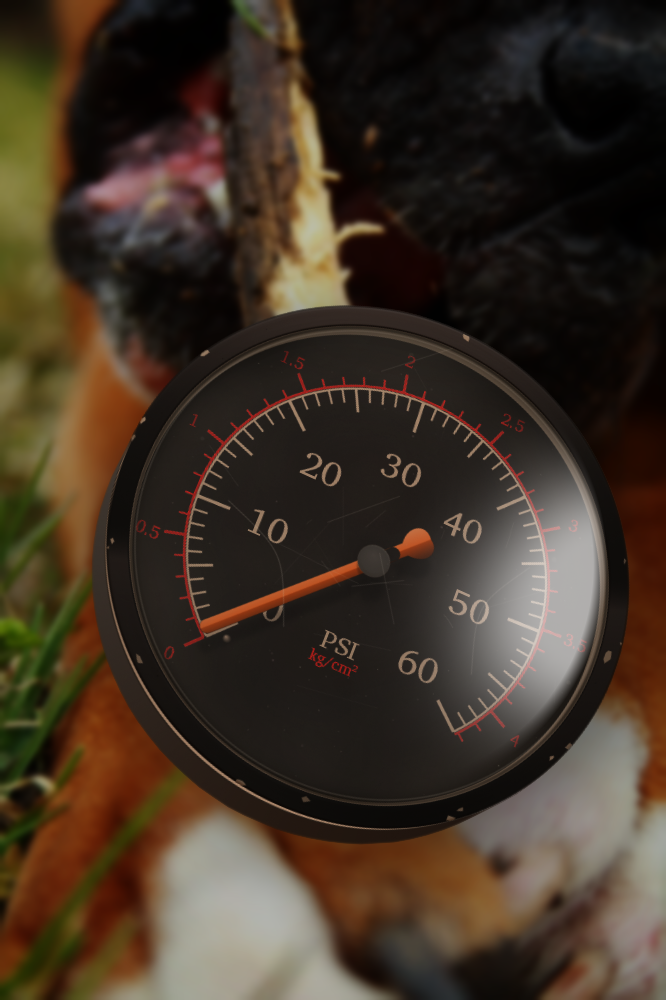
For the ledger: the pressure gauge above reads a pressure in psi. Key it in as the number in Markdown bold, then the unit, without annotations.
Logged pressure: **0.5** psi
